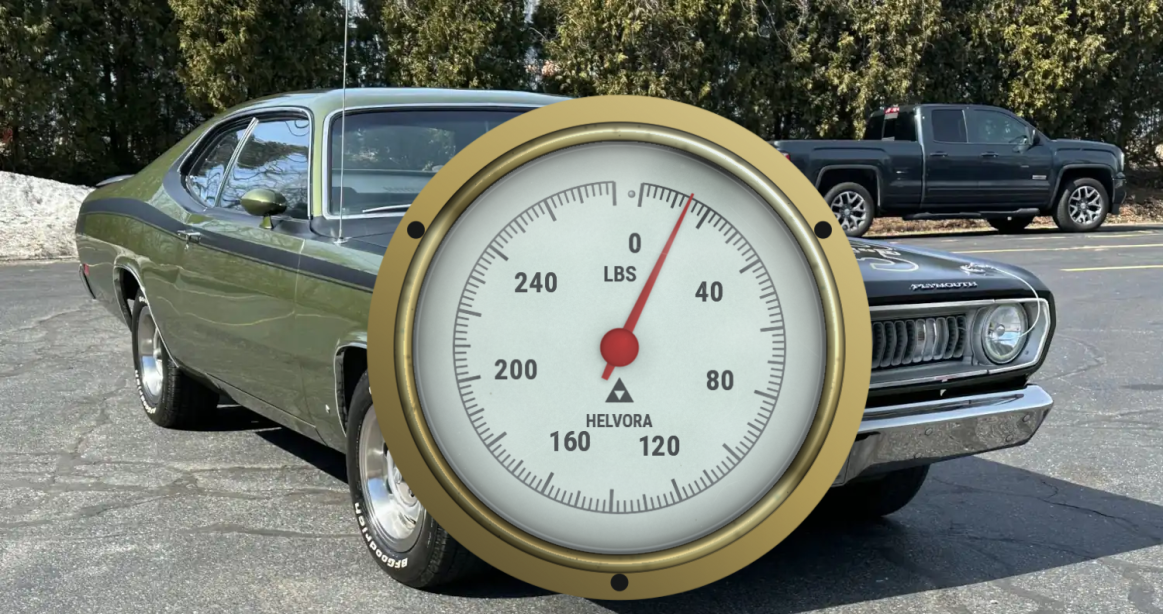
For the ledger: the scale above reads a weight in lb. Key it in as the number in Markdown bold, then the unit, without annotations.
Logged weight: **14** lb
